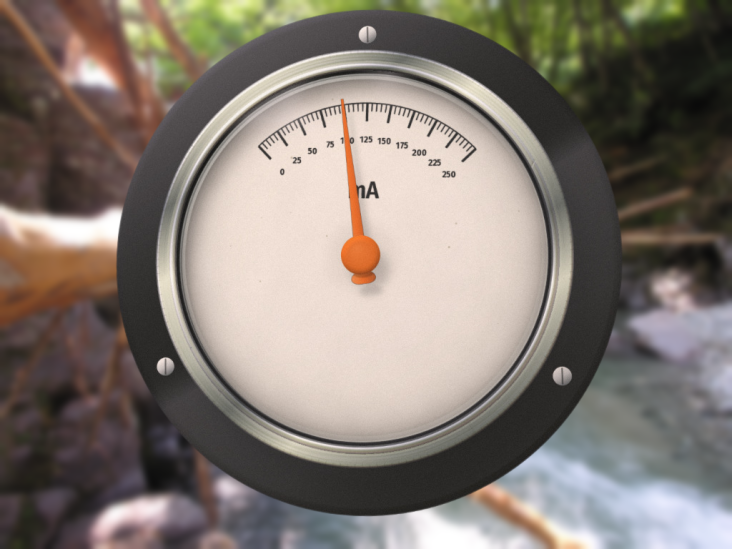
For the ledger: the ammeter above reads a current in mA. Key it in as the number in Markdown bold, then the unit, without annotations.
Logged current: **100** mA
